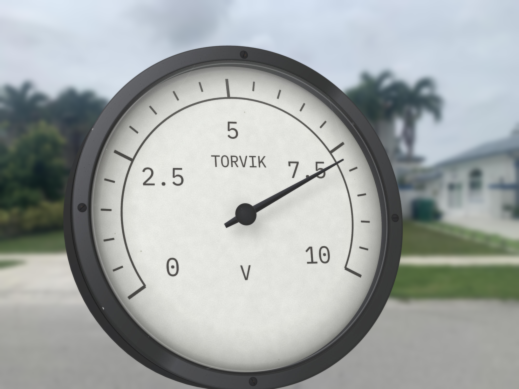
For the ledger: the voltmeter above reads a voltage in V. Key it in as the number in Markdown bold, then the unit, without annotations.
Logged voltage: **7.75** V
